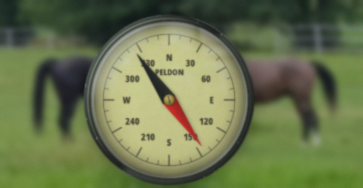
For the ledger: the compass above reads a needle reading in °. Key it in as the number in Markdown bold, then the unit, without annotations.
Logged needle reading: **145** °
